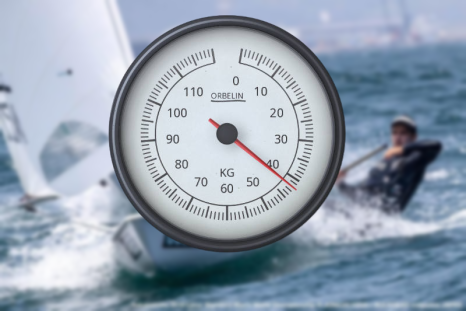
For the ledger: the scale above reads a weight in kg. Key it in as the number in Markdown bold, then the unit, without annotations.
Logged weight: **42** kg
